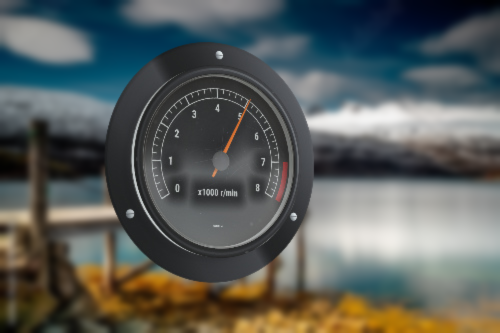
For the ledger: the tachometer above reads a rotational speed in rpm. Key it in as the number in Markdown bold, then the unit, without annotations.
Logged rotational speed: **5000** rpm
